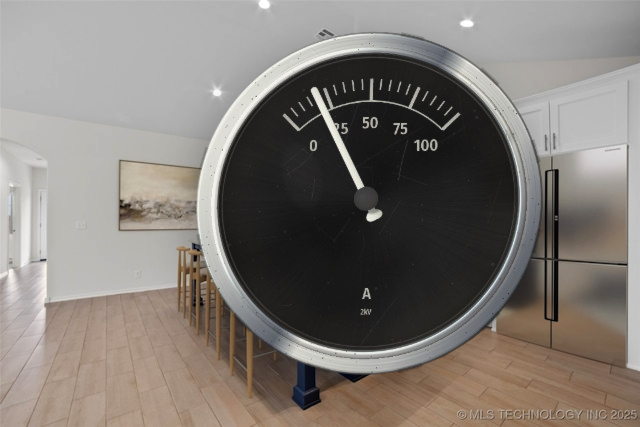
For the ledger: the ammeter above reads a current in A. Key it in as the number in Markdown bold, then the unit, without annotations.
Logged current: **20** A
